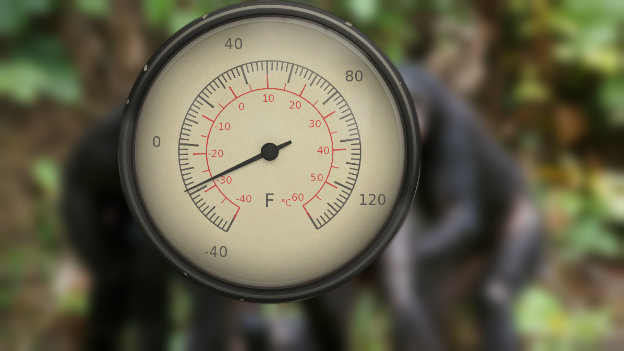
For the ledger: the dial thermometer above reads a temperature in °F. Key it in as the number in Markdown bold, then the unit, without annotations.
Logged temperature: **-18** °F
